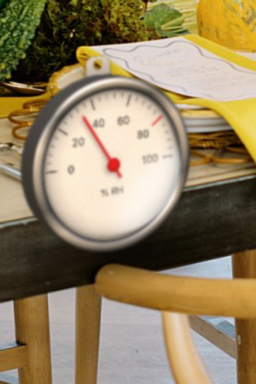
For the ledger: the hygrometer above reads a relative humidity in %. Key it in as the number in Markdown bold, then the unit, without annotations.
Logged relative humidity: **32** %
